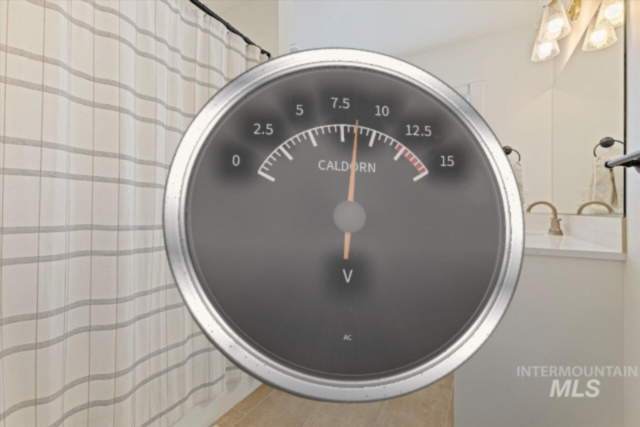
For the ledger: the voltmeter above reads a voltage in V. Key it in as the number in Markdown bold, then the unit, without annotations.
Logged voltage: **8.5** V
